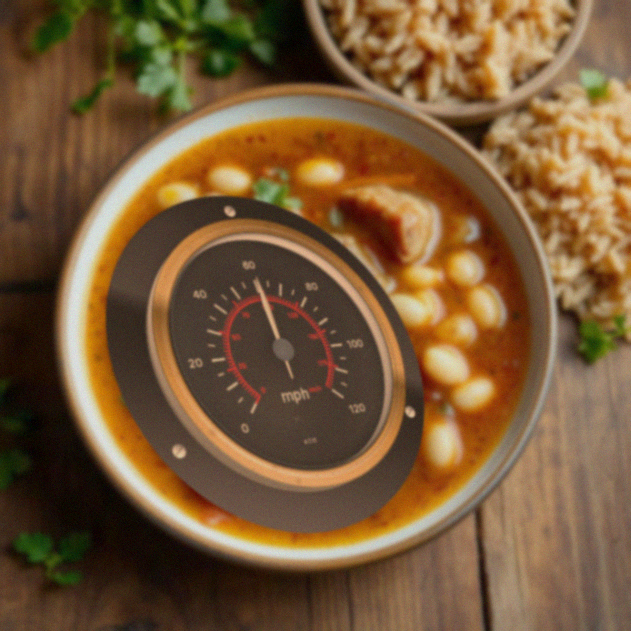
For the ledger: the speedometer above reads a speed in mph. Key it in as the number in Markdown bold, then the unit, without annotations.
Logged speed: **60** mph
